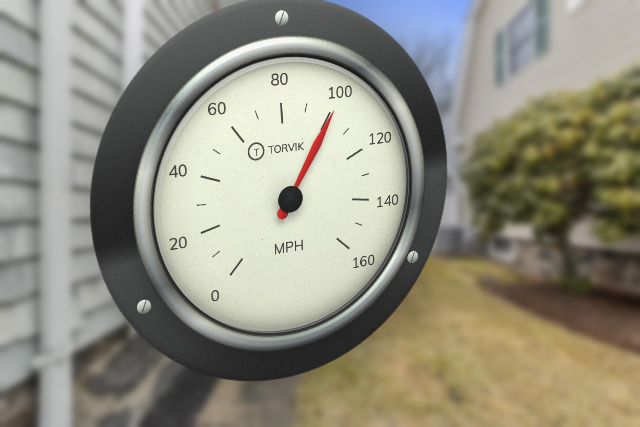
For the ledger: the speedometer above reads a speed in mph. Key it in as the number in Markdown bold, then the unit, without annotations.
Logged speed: **100** mph
